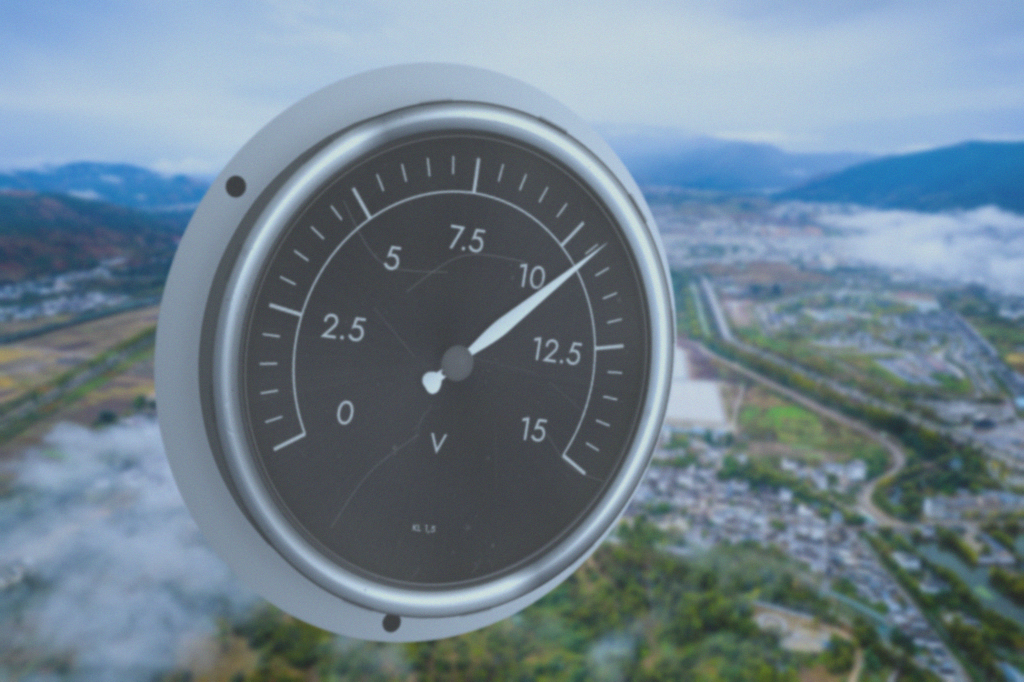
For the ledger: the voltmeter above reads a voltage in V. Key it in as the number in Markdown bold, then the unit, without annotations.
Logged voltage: **10.5** V
